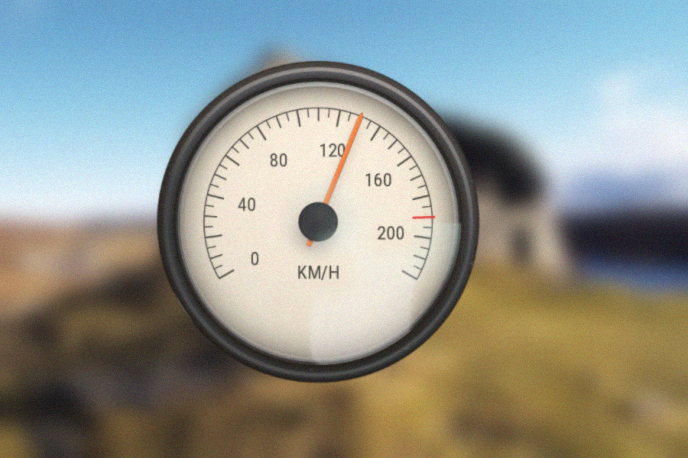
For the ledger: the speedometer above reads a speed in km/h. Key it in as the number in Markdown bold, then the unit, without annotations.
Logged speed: **130** km/h
